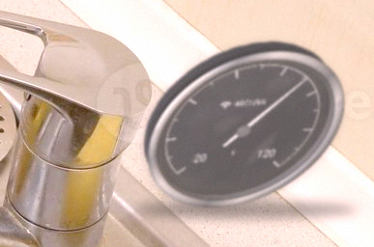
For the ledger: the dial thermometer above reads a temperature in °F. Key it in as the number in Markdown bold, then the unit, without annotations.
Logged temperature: **70** °F
